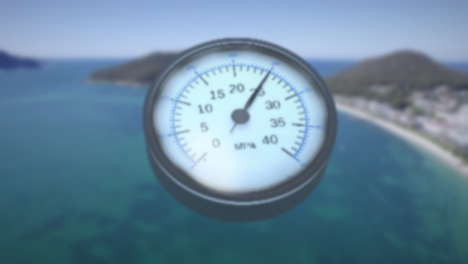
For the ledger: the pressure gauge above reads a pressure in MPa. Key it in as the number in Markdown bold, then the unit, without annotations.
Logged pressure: **25** MPa
